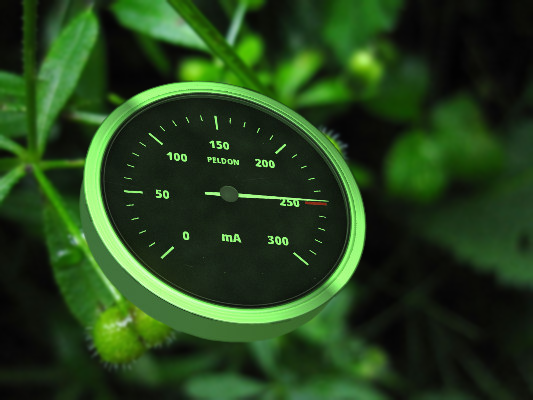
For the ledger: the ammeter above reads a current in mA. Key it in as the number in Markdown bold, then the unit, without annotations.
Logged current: **250** mA
